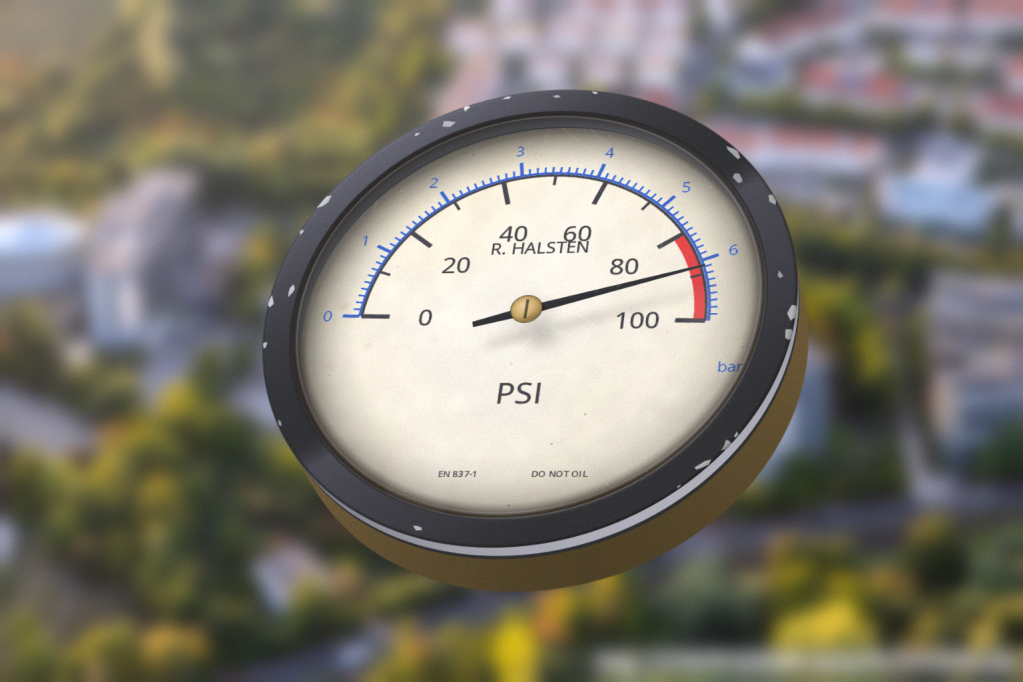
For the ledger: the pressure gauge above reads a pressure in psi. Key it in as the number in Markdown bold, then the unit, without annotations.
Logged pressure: **90** psi
